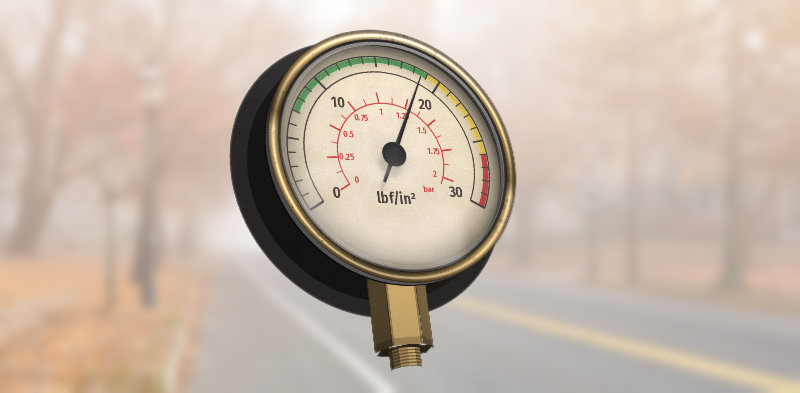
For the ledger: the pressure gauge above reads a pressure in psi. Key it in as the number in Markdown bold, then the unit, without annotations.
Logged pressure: **18.5** psi
